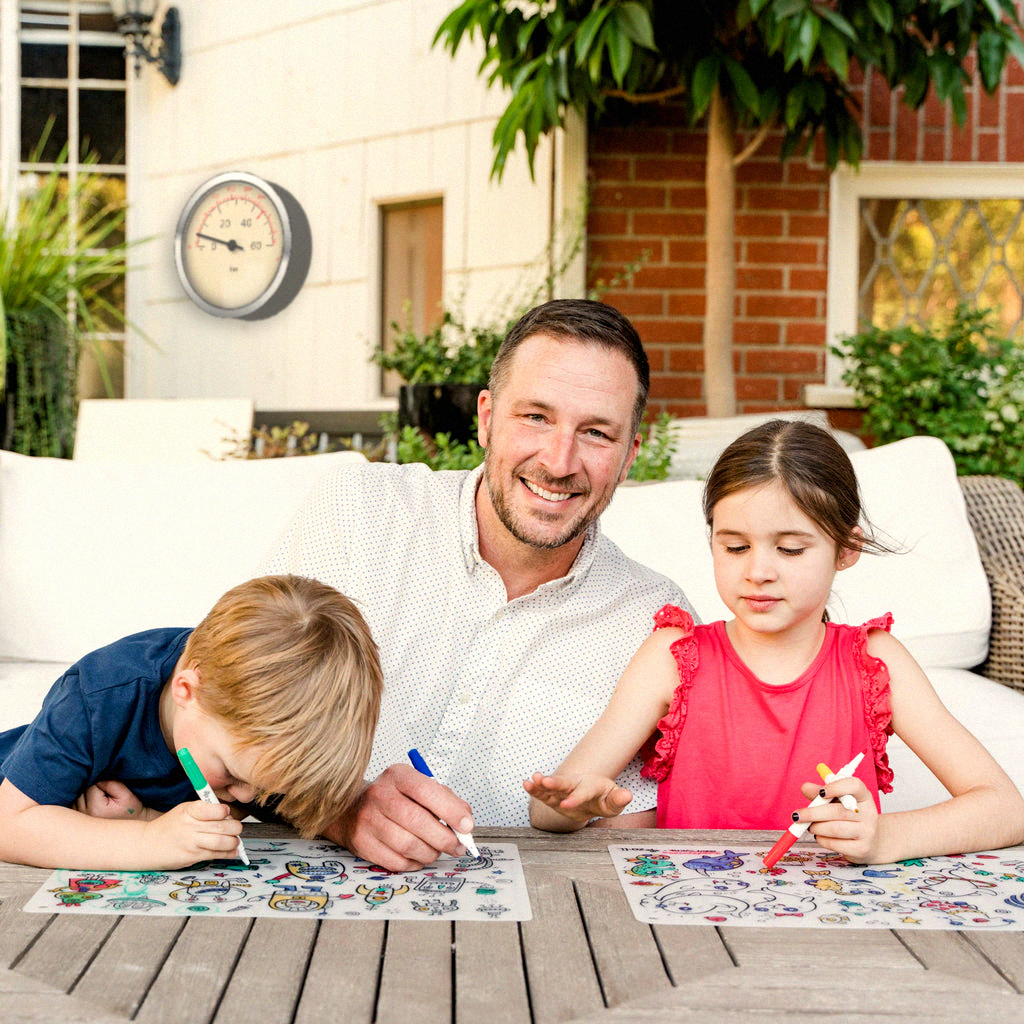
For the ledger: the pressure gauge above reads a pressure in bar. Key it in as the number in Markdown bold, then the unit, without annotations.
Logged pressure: **5** bar
